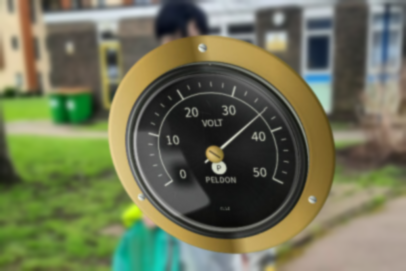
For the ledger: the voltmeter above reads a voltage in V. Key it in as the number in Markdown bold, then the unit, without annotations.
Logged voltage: **36** V
